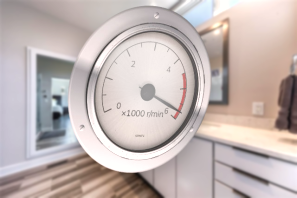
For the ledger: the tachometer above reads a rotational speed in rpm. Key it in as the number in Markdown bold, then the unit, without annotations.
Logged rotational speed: **5750** rpm
